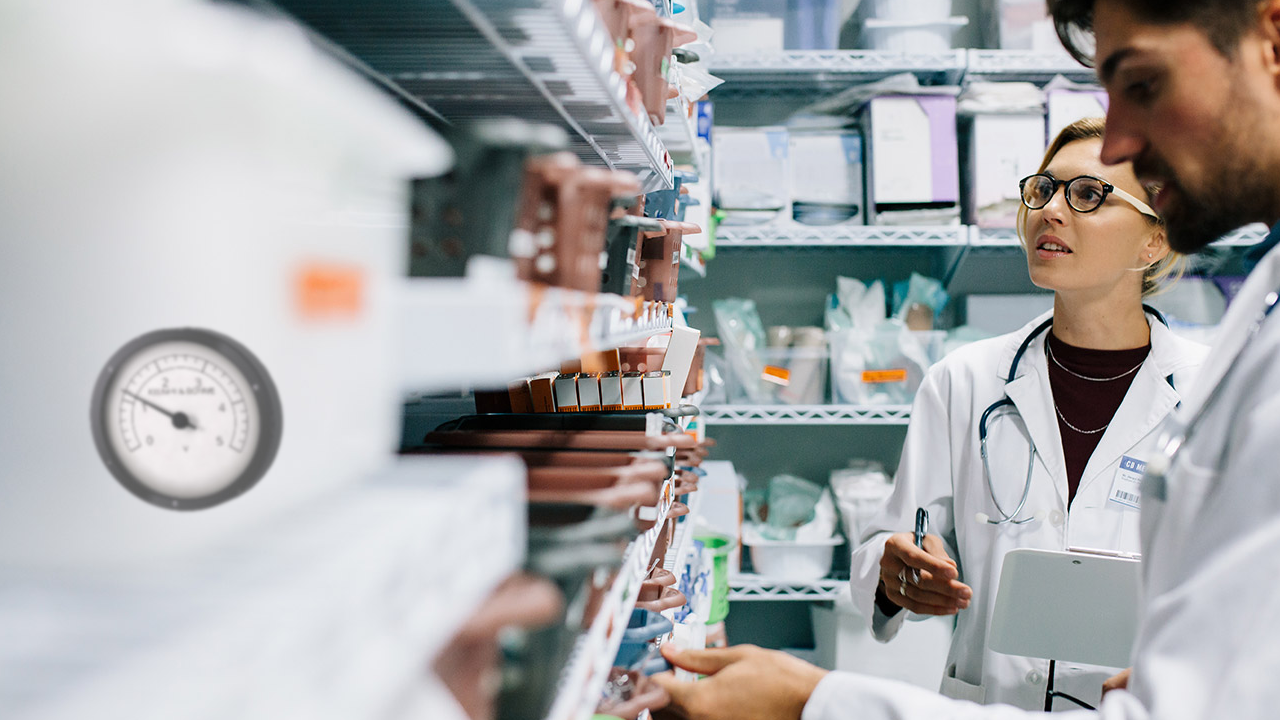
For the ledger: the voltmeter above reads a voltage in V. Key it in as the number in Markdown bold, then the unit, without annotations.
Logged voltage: **1.2** V
